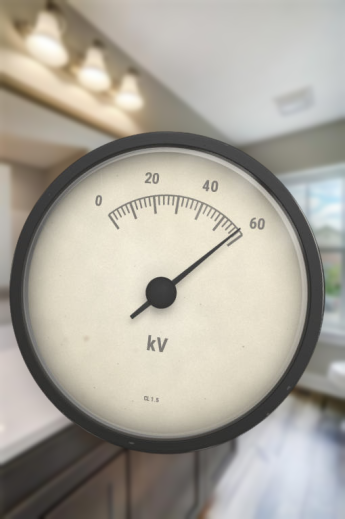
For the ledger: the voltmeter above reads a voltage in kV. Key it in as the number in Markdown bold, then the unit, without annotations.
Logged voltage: **58** kV
